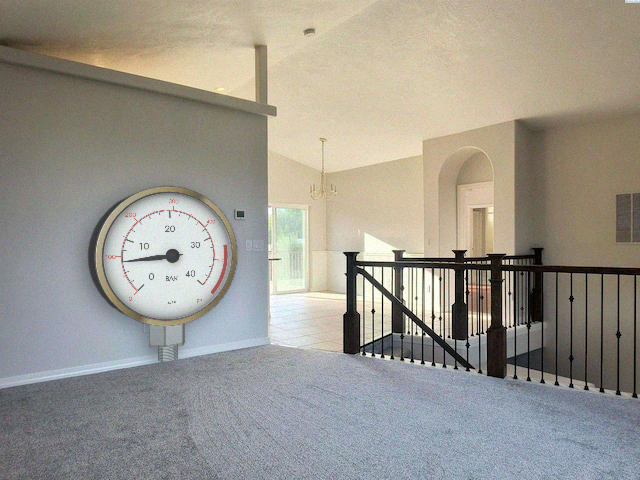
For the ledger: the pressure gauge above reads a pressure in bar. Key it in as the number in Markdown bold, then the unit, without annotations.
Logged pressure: **6** bar
